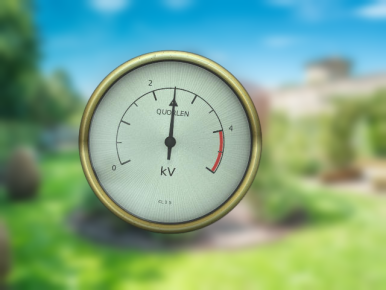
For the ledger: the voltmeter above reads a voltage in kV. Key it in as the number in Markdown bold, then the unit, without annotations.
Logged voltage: **2.5** kV
